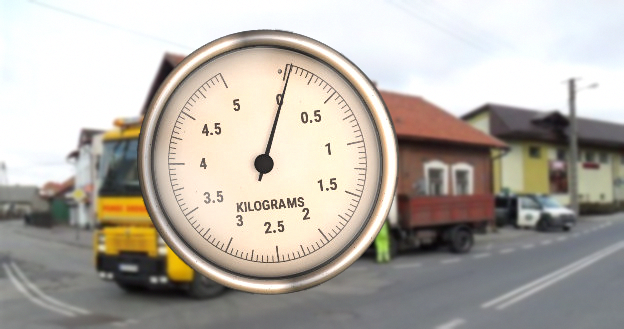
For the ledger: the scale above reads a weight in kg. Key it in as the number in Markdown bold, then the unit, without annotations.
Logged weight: **0.05** kg
